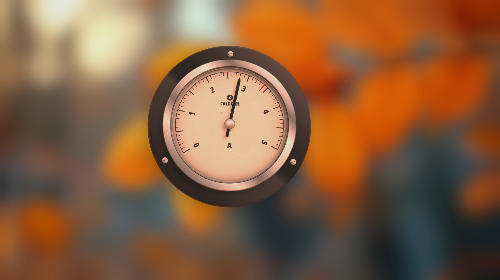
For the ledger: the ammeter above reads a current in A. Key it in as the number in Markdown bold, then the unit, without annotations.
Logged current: **2.8** A
